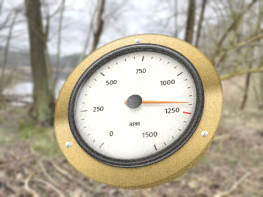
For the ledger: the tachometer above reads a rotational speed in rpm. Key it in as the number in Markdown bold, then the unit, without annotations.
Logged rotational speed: **1200** rpm
